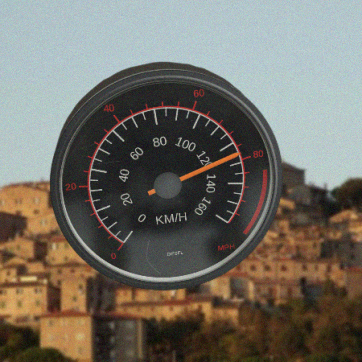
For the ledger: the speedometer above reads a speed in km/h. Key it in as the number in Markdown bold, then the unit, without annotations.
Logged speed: **125** km/h
